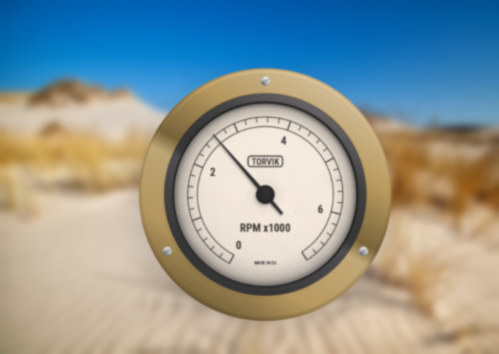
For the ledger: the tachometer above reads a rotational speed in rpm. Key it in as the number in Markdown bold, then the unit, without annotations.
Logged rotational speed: **2600** rpm
